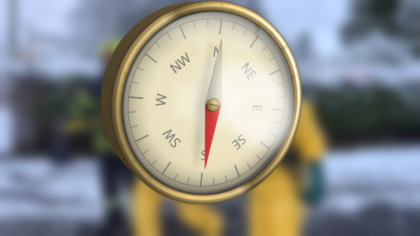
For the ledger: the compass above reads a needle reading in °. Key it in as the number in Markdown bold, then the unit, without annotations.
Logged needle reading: **180** °
